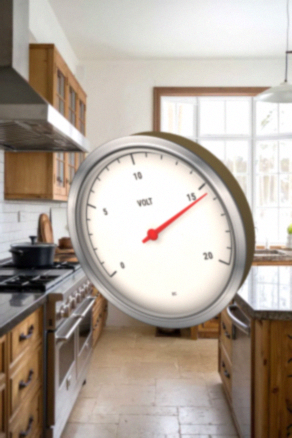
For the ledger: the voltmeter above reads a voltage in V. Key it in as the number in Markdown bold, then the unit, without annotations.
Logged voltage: **15.5** V
